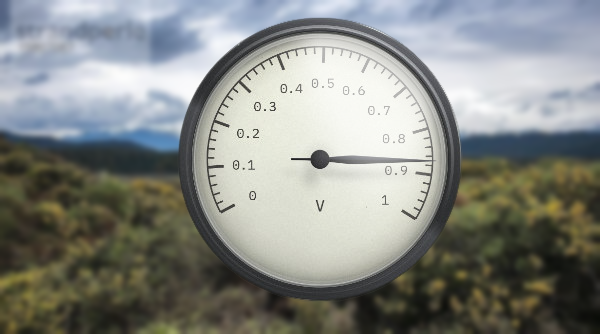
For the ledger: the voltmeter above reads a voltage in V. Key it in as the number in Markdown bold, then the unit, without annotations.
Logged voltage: **0.87** V
